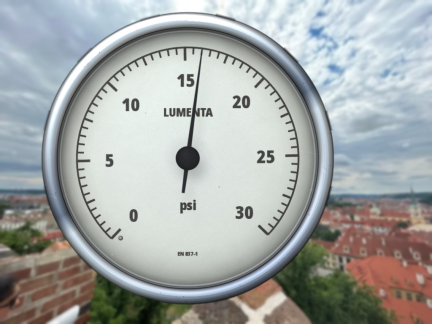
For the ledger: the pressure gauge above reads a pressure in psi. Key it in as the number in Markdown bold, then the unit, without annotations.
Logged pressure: **16** psi
